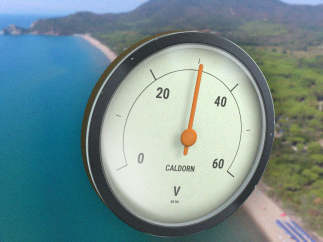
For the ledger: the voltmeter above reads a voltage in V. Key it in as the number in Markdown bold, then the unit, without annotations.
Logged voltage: **30** V
